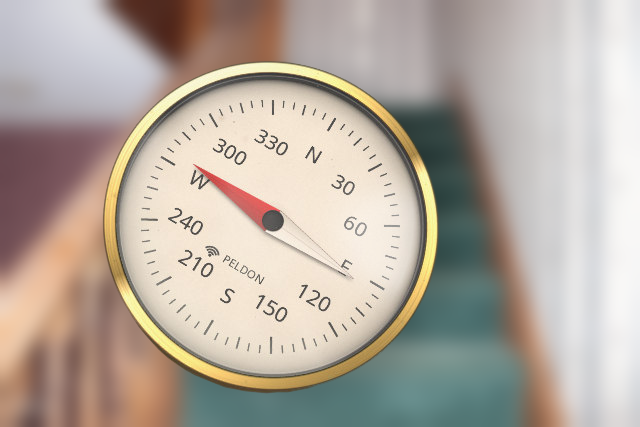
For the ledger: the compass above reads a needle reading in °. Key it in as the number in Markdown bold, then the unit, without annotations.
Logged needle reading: **275** °
